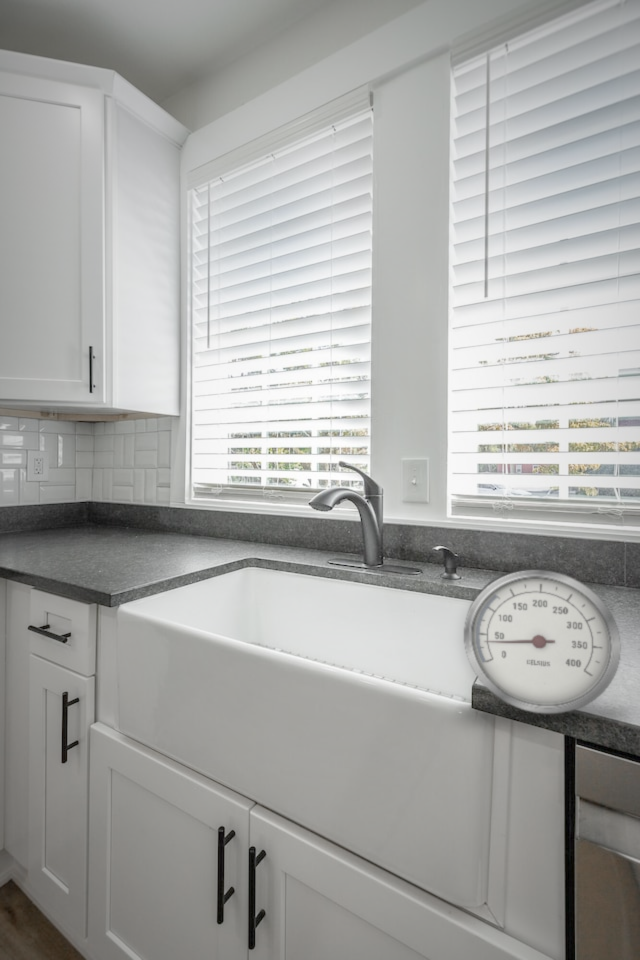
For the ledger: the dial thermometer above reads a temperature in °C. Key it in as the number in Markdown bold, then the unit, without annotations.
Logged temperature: **37.5** °C
